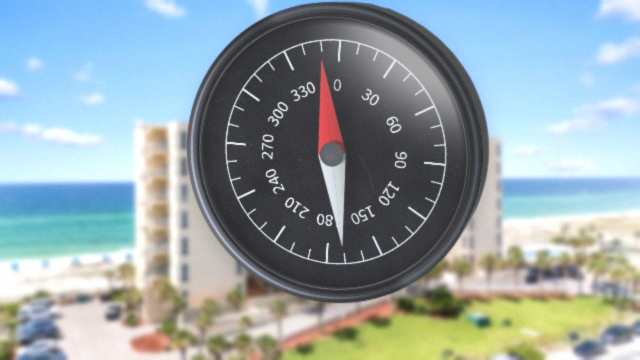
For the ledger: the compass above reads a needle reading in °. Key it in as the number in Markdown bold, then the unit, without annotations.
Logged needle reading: **350** °
